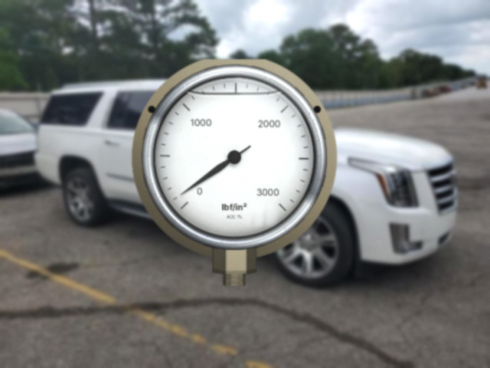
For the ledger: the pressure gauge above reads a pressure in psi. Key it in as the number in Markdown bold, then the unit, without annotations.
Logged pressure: **100** psi
